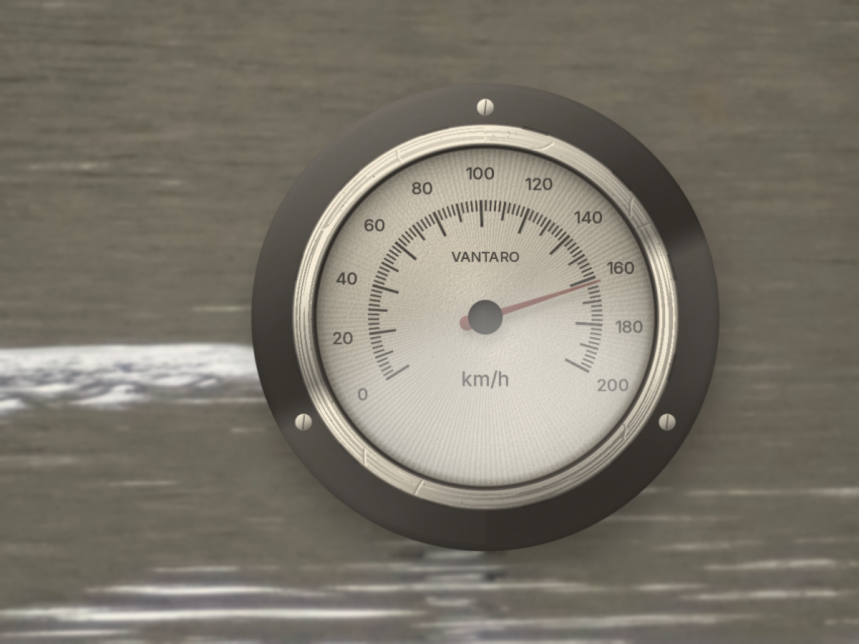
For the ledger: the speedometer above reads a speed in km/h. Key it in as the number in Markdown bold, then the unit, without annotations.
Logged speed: **162** km/h
